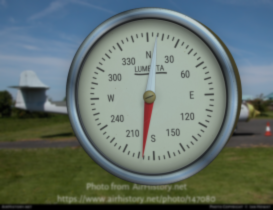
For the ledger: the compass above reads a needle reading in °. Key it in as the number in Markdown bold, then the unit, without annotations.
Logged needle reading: **190** °
